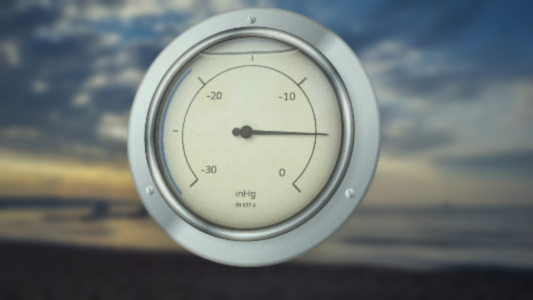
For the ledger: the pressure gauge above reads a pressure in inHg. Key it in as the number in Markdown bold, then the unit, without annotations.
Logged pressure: **-5** inHg
